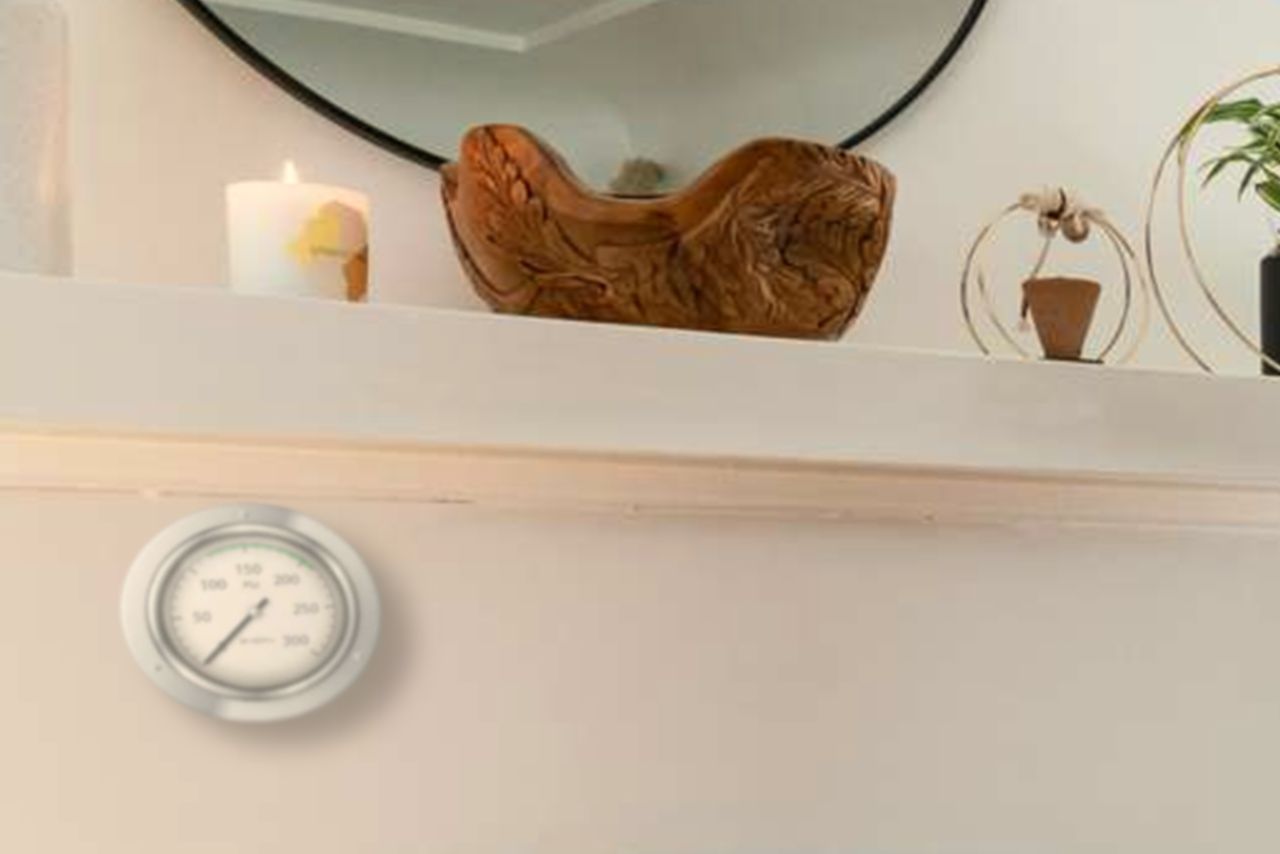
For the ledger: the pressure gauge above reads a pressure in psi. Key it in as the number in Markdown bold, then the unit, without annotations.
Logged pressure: **0** psi
